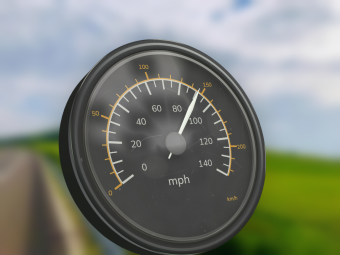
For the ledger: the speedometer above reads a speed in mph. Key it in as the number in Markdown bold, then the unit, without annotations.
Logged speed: **90** mph
